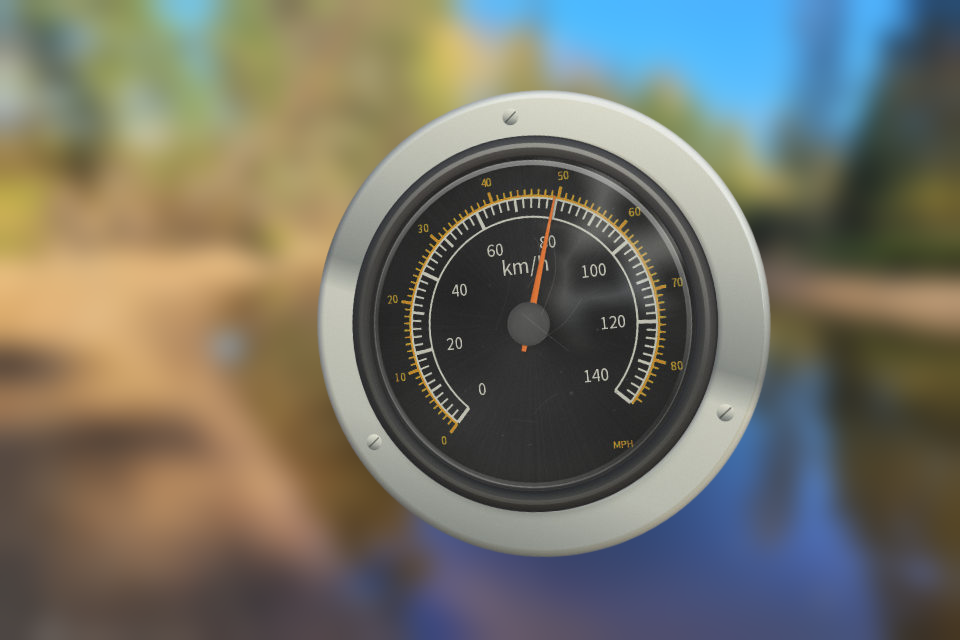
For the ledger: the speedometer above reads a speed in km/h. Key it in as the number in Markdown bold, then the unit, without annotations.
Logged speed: **80** km/h
